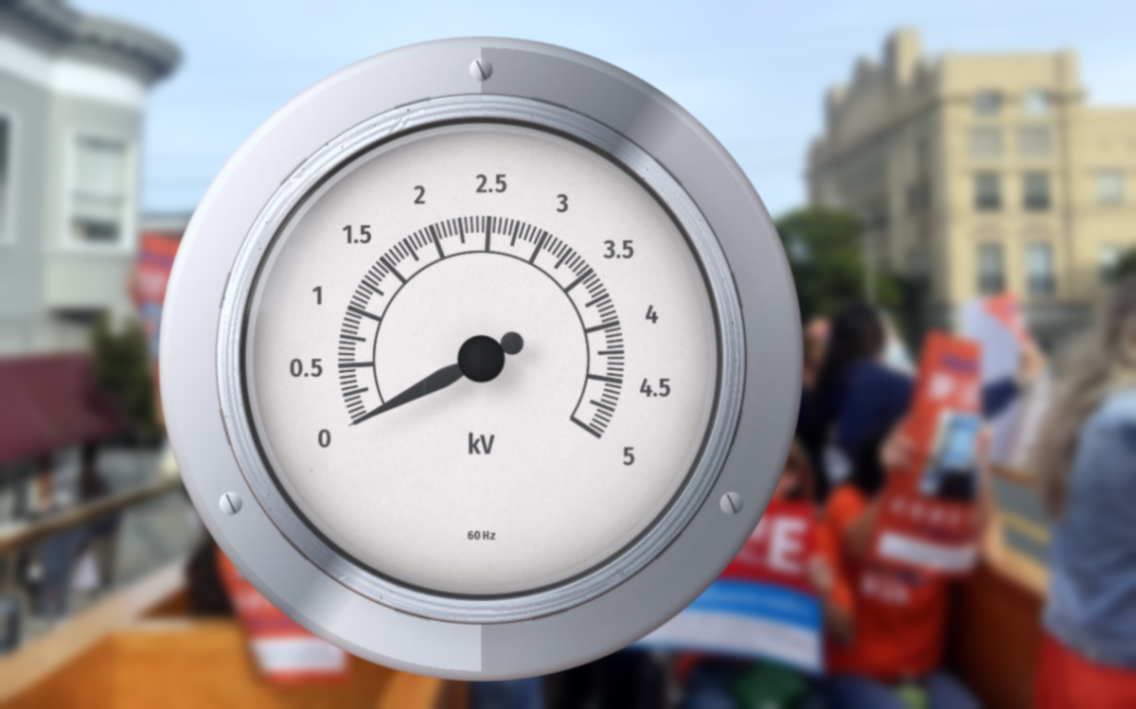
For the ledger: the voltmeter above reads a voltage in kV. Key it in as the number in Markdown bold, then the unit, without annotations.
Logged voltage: **0** kV
